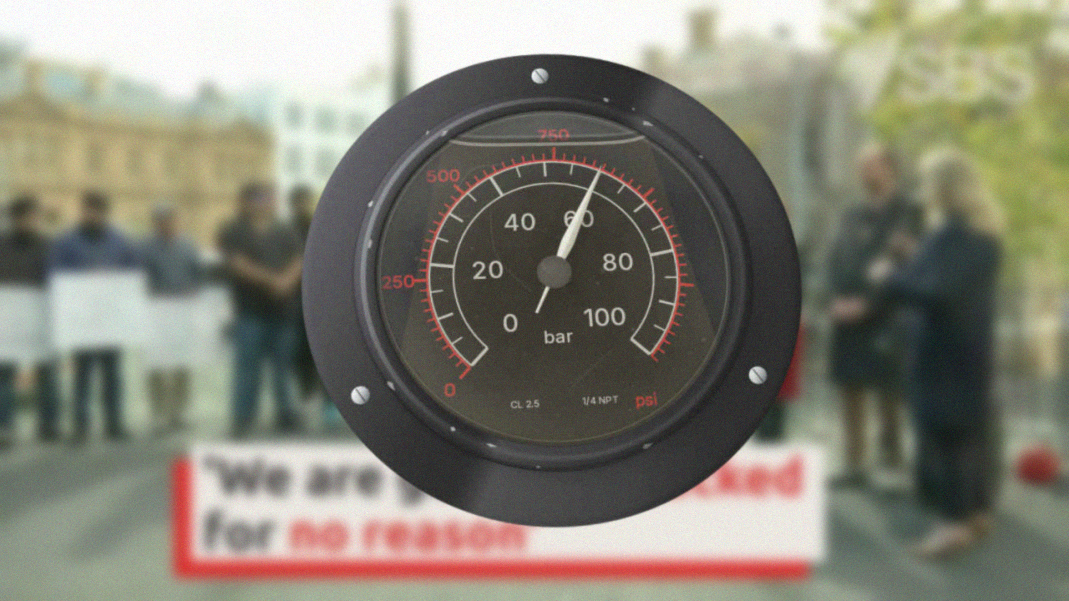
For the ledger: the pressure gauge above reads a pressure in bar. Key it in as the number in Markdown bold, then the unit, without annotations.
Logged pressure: **60** bar
